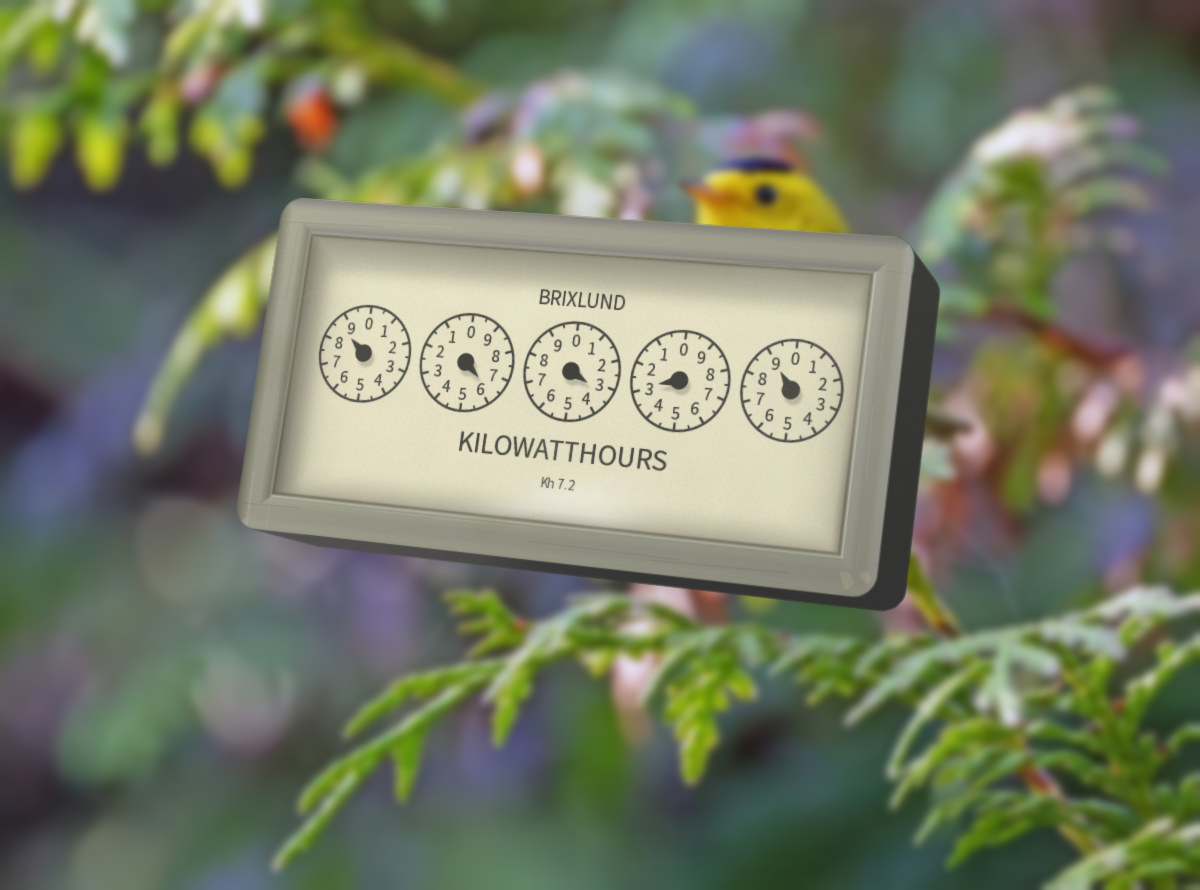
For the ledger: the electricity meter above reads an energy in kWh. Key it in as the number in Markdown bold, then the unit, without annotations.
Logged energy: **86329** kWh
